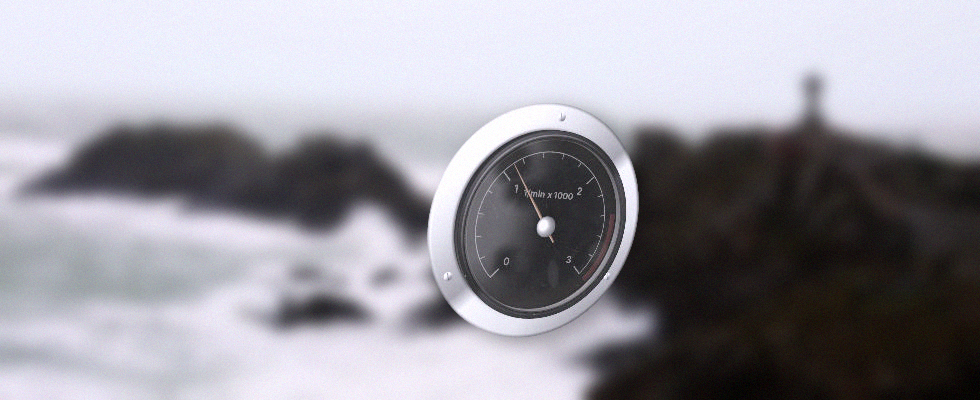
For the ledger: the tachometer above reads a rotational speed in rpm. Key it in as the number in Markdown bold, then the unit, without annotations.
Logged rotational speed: **1100** rpm
